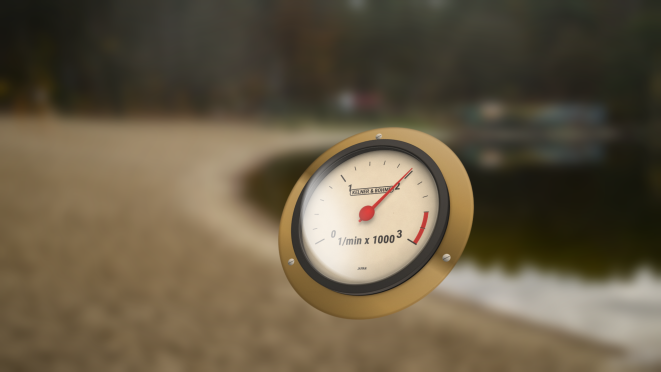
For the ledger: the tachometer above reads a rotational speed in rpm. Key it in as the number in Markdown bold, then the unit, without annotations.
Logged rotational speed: **2000** rpm
